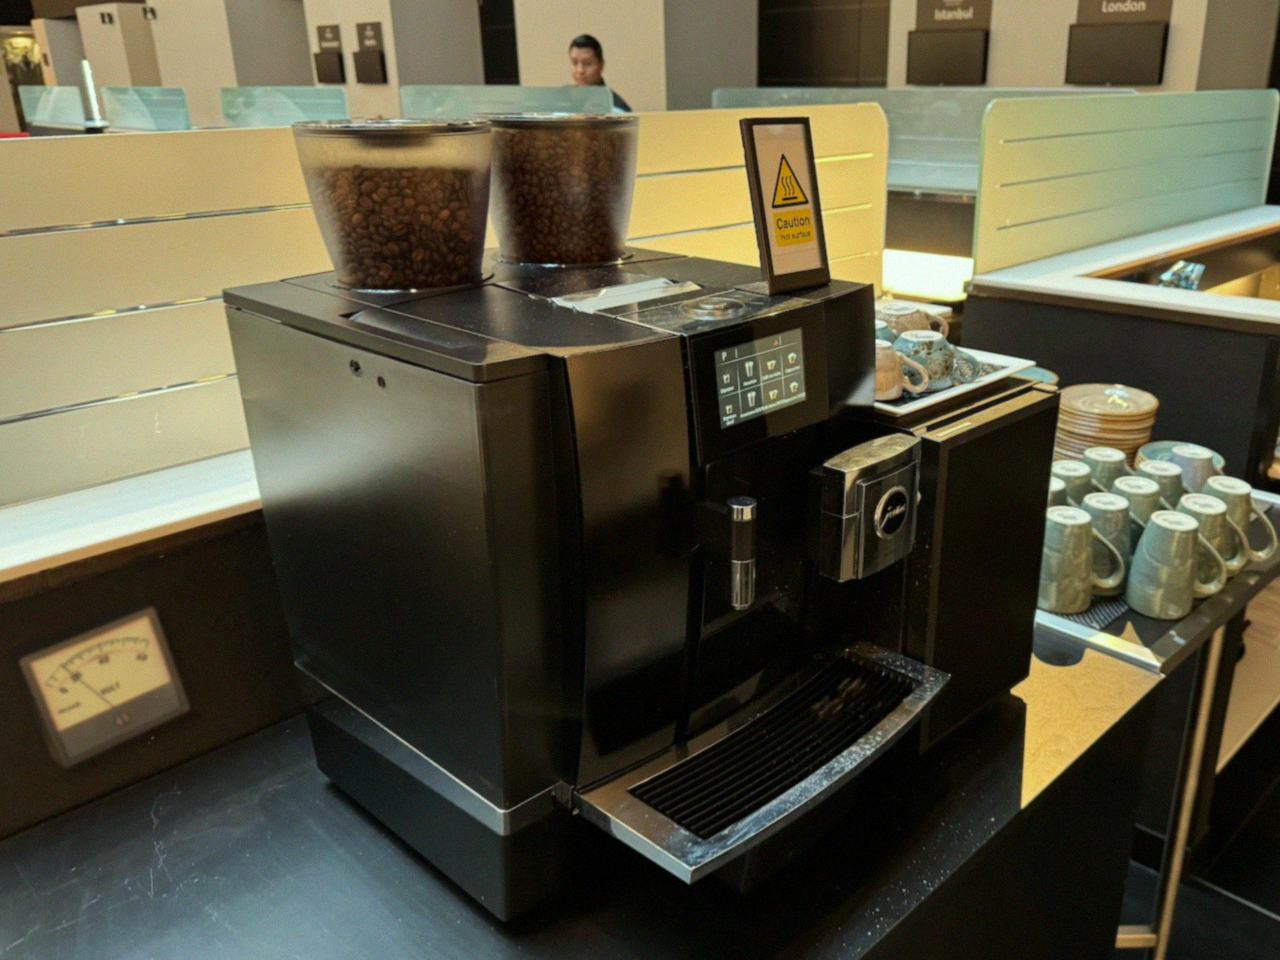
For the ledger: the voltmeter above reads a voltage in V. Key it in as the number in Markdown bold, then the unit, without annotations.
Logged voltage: **20** V
